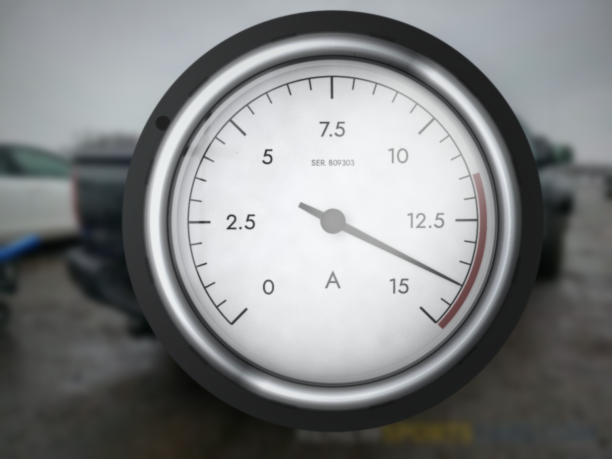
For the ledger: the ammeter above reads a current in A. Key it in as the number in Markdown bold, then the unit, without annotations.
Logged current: **14** A
